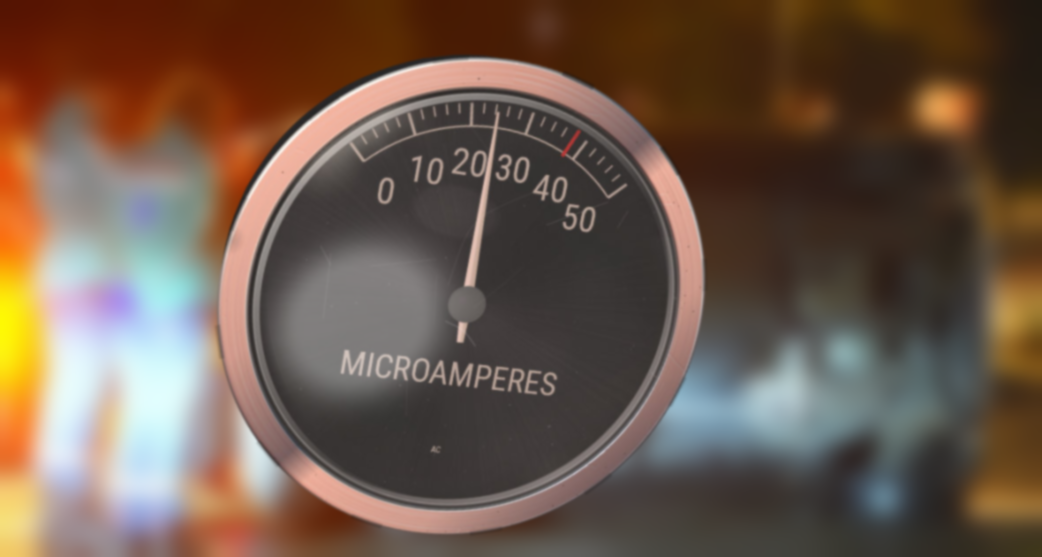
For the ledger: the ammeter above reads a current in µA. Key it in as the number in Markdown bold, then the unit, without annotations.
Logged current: **24** µA
